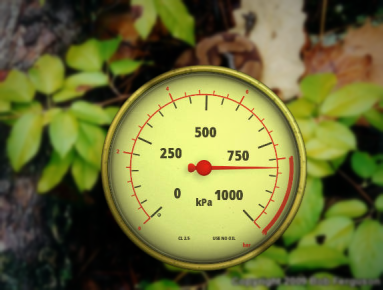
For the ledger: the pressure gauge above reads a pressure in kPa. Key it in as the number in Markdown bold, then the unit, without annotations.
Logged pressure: **825** kPa
